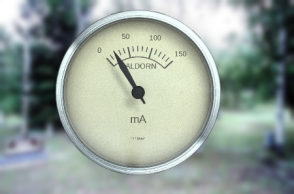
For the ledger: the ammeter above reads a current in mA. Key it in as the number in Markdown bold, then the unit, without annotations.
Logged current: **20** mA
